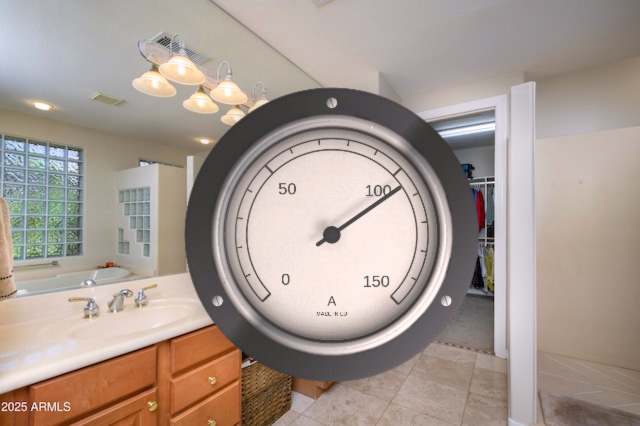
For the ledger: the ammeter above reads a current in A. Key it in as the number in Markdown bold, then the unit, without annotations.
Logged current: **105** A
